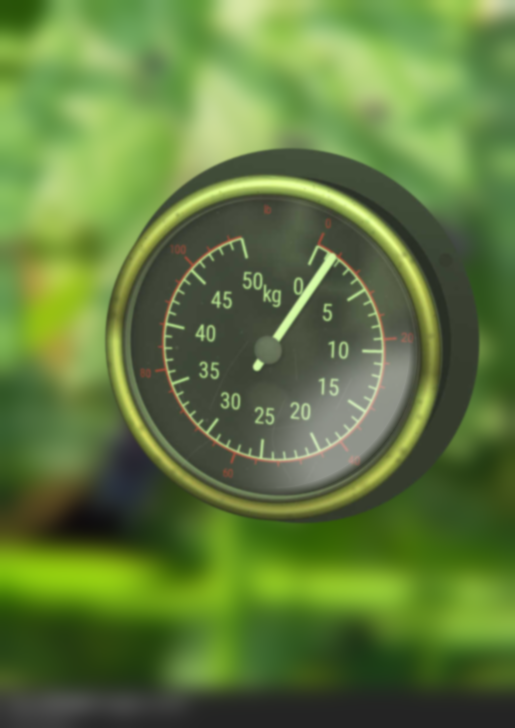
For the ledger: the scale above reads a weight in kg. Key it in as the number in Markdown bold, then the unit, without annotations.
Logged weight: **1.5** kg
